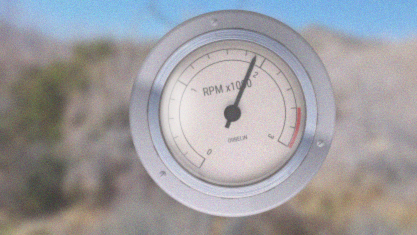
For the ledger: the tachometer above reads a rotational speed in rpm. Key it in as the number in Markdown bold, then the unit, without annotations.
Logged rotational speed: **1900** rpm
